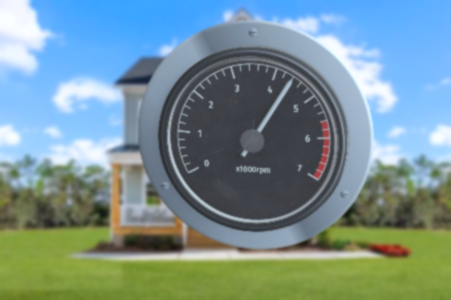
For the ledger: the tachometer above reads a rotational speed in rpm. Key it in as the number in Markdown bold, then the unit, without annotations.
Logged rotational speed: **4400** rpm
